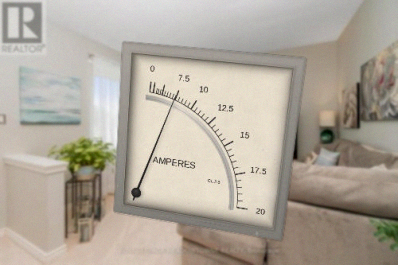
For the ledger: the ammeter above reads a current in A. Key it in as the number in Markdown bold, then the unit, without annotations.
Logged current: **7.5** A
